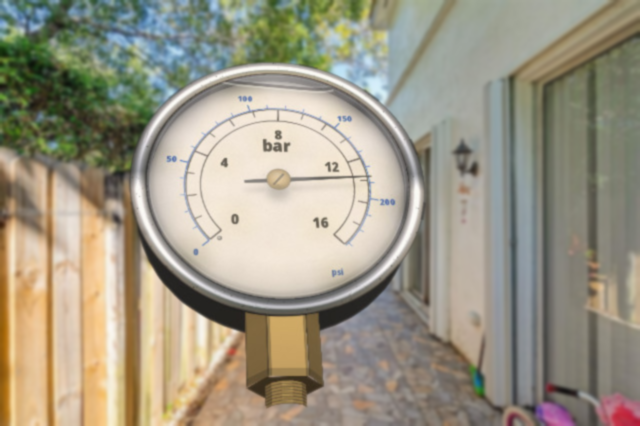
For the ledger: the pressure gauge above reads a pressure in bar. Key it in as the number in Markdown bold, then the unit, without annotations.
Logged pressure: **13** bar
